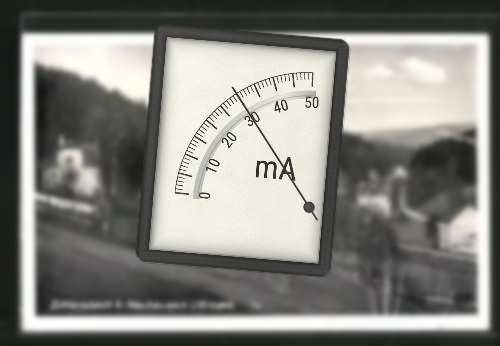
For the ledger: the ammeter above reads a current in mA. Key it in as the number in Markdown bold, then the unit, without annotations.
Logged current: **30** mA
